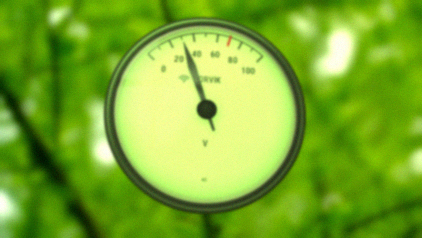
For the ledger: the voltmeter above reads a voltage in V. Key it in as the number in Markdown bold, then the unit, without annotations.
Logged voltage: **30** V
